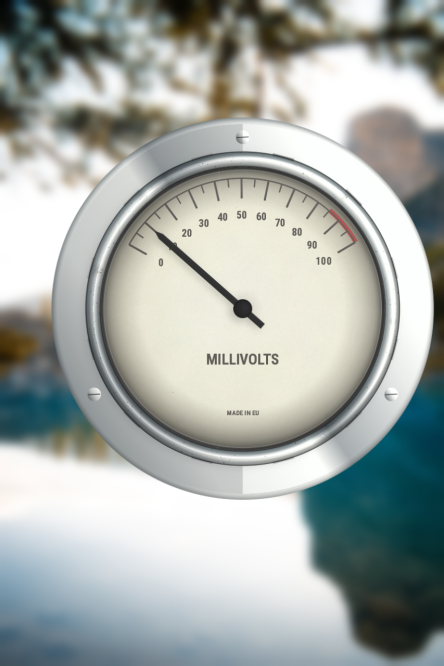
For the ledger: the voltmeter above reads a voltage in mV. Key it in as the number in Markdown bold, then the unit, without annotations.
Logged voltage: **10** mV
